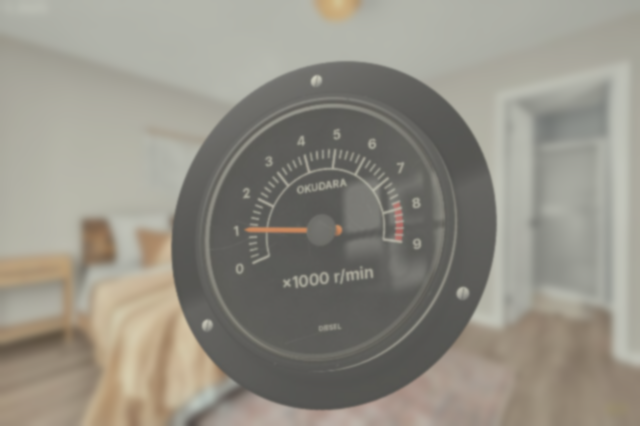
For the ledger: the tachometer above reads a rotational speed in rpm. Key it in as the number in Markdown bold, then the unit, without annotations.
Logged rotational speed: **1000** rpm
